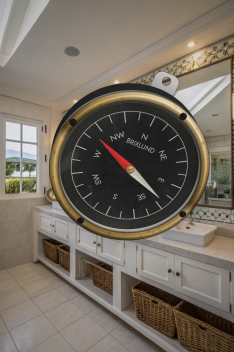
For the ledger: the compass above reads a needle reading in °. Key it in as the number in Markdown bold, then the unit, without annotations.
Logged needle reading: **292.5** °
